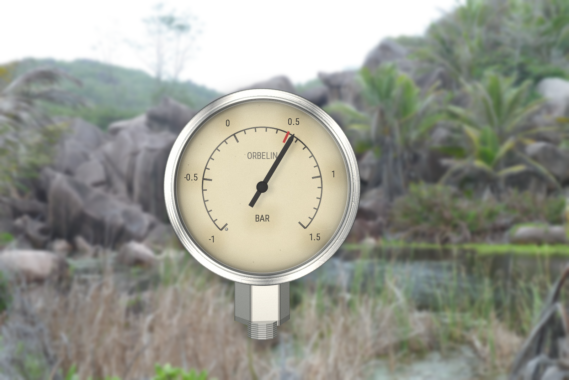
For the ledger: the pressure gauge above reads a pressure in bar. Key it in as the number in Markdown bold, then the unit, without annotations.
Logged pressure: **0.55** bar
